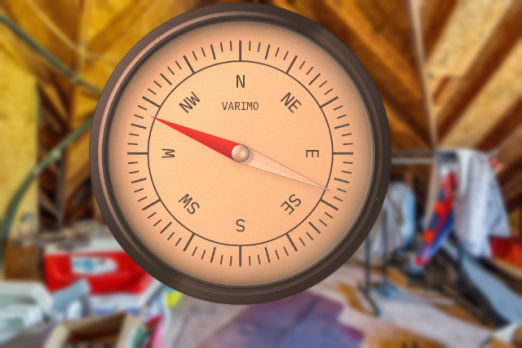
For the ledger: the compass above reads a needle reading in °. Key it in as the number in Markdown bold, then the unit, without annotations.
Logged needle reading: **292.5** °
